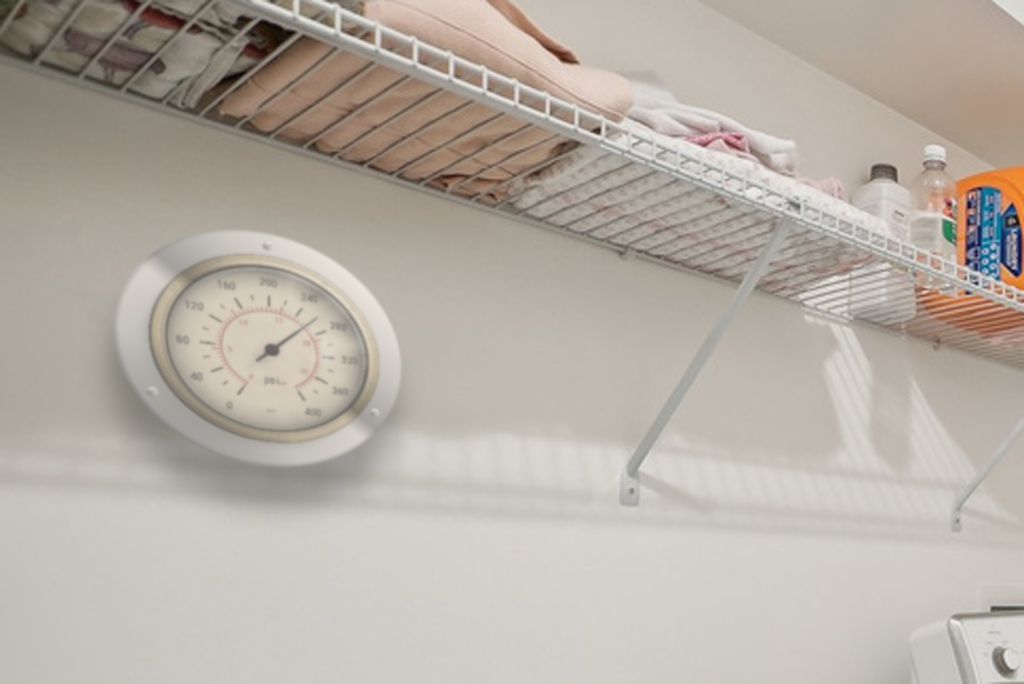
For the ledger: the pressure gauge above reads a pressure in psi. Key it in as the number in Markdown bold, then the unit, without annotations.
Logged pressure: **260** psi
